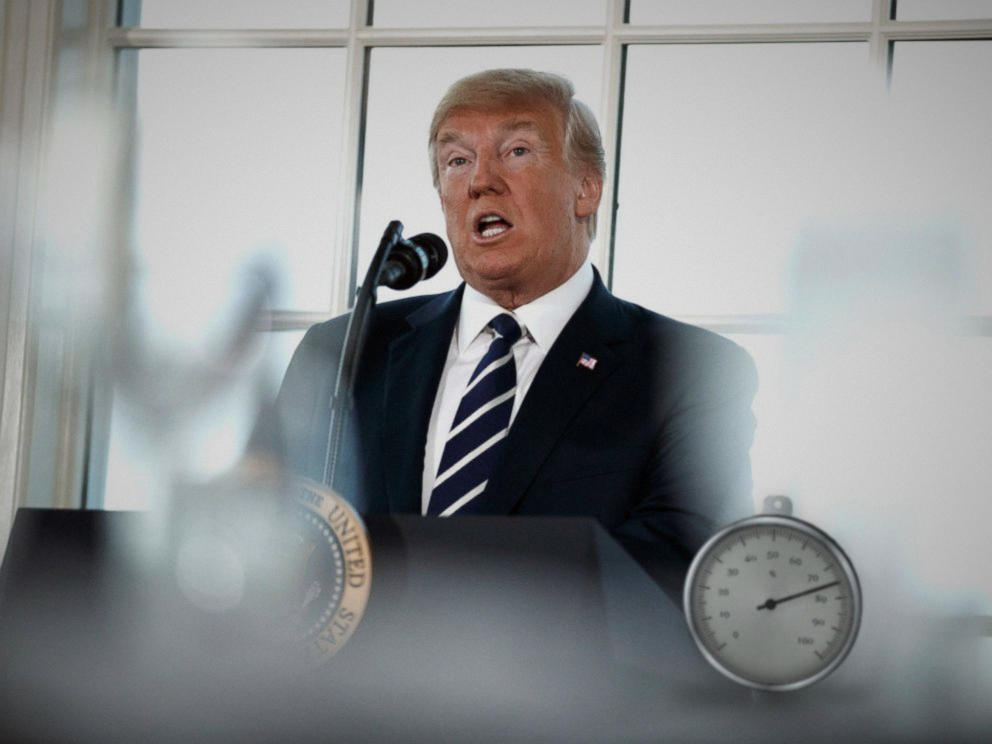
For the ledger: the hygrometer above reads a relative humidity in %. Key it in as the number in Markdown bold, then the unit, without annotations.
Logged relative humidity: **75** %
